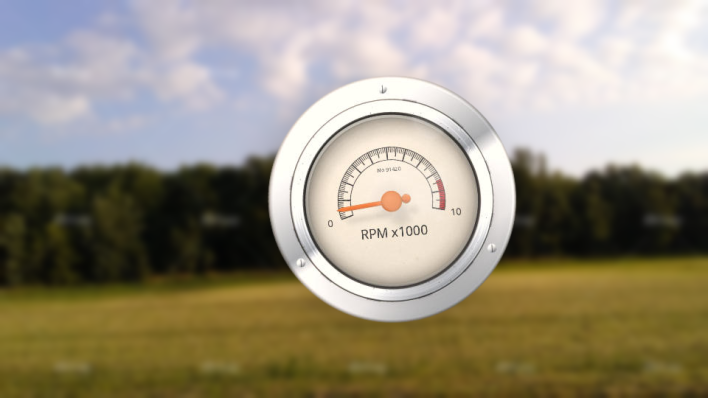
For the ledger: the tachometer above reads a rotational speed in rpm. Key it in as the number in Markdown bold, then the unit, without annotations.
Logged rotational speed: **500** rpm
